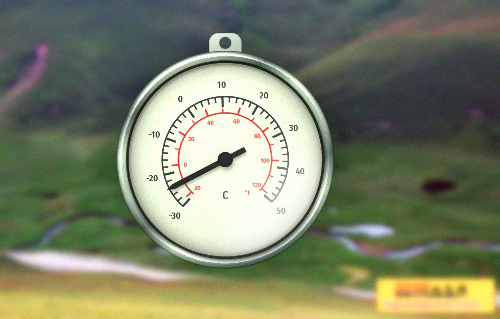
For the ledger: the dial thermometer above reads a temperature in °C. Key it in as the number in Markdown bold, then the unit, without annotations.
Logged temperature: **-24** °C
